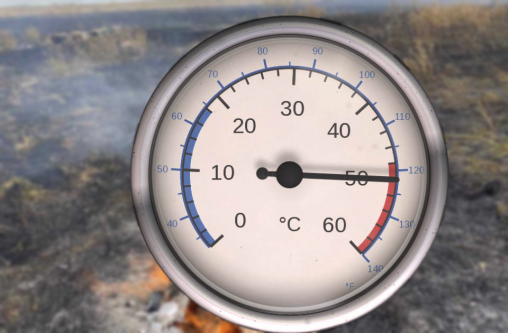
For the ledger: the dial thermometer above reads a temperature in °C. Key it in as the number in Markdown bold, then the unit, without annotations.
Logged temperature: **50** °C
